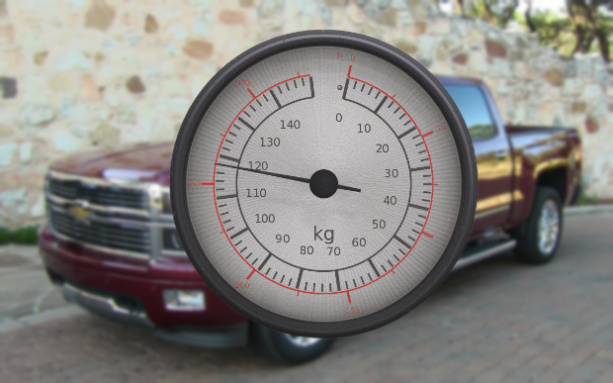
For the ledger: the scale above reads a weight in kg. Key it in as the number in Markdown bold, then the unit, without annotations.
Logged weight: **118** kg
